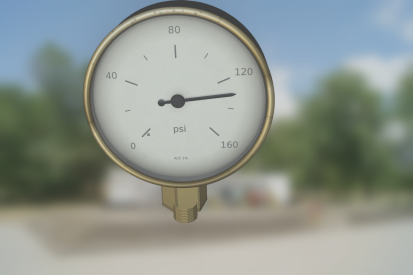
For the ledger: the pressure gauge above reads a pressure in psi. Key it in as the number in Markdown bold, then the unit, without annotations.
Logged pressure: **130** psi
